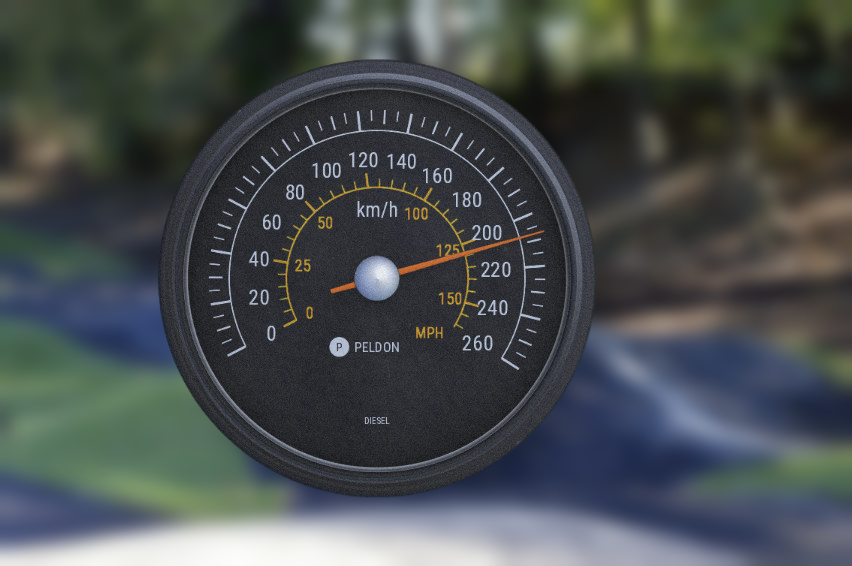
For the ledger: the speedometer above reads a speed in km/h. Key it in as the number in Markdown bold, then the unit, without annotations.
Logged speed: **207.5** km/h
